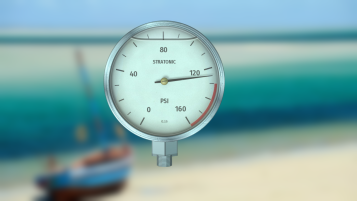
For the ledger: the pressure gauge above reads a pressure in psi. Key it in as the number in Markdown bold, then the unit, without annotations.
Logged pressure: **125** psi
